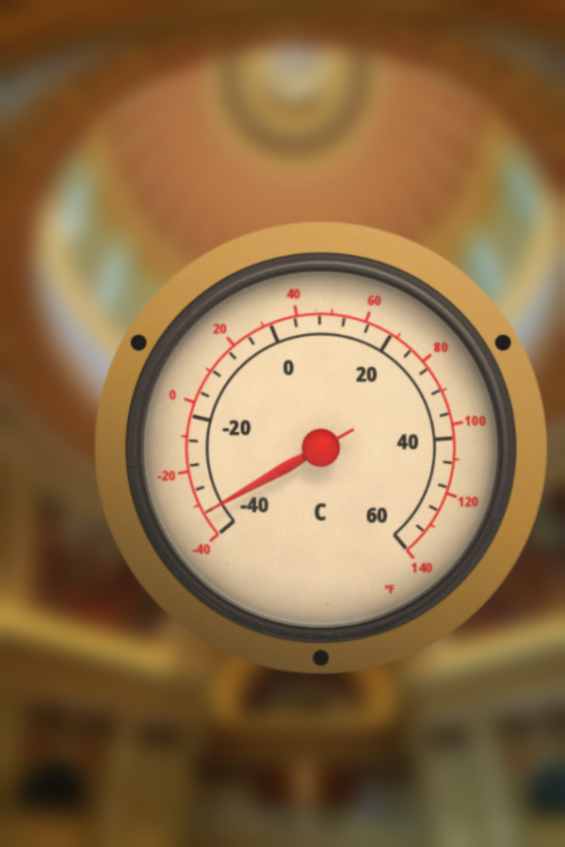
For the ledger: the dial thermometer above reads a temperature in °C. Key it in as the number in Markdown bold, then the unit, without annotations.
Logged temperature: **-36** °C
